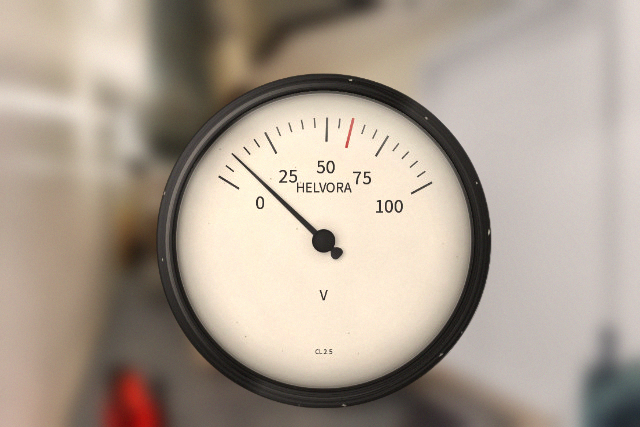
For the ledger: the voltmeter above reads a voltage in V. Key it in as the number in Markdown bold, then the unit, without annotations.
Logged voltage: **10** V
